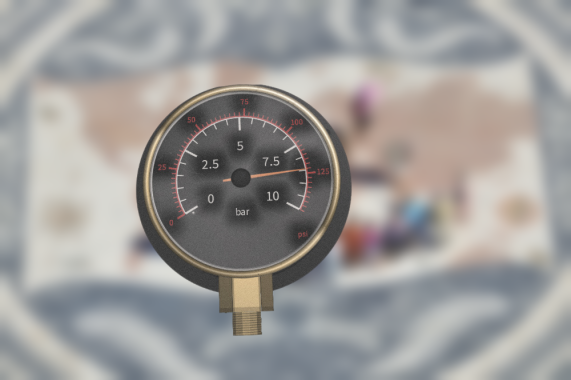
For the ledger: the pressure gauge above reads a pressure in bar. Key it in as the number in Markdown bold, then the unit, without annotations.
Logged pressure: **8.5** bar
